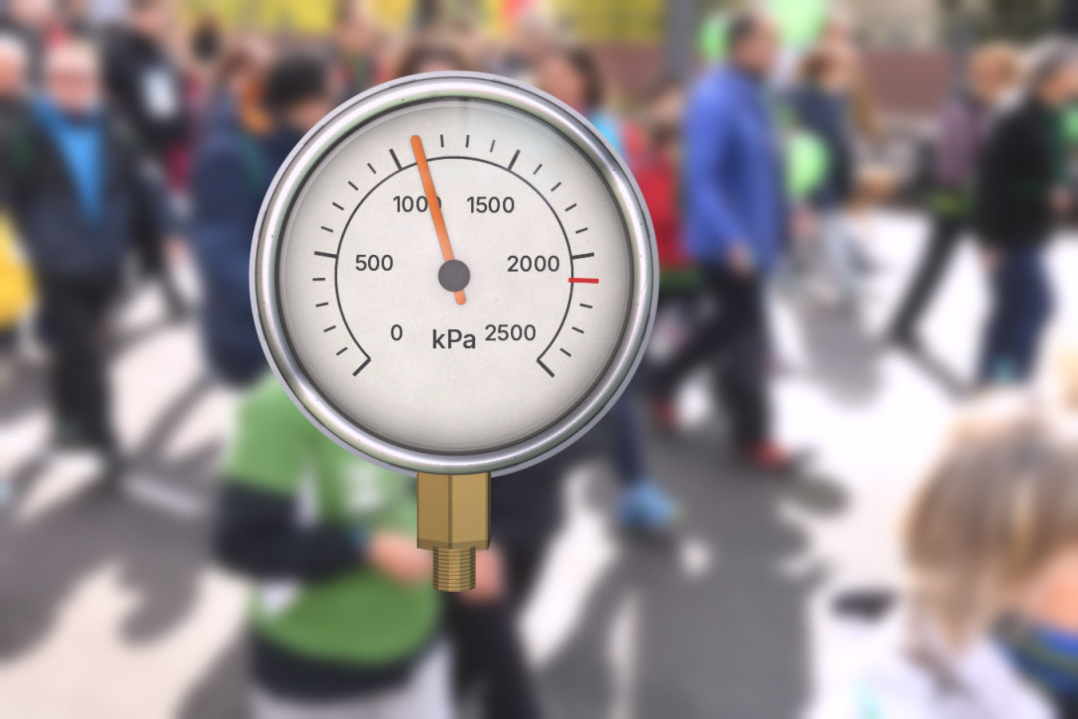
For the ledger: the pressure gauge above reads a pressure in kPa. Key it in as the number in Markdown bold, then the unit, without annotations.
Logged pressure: **1100** kPa
